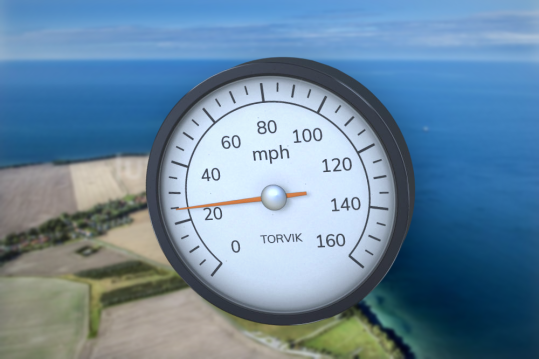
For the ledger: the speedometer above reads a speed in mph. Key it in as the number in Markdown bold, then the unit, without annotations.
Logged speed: **25** mph
